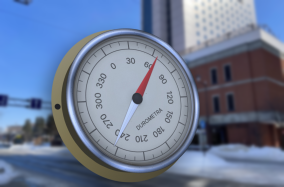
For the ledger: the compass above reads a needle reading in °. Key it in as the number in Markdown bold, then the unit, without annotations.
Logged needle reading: **65** °
